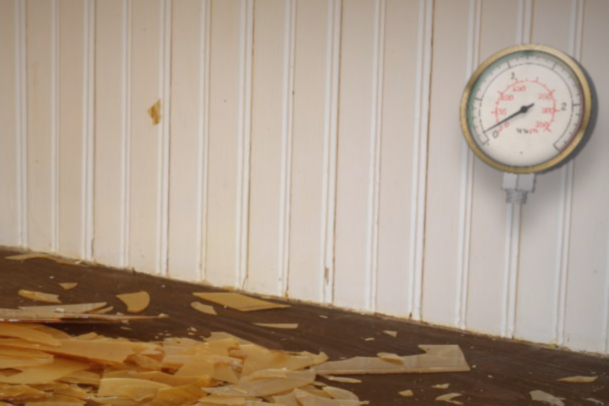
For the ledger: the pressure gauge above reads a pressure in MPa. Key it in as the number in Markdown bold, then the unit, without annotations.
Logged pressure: **0.1** MPa
